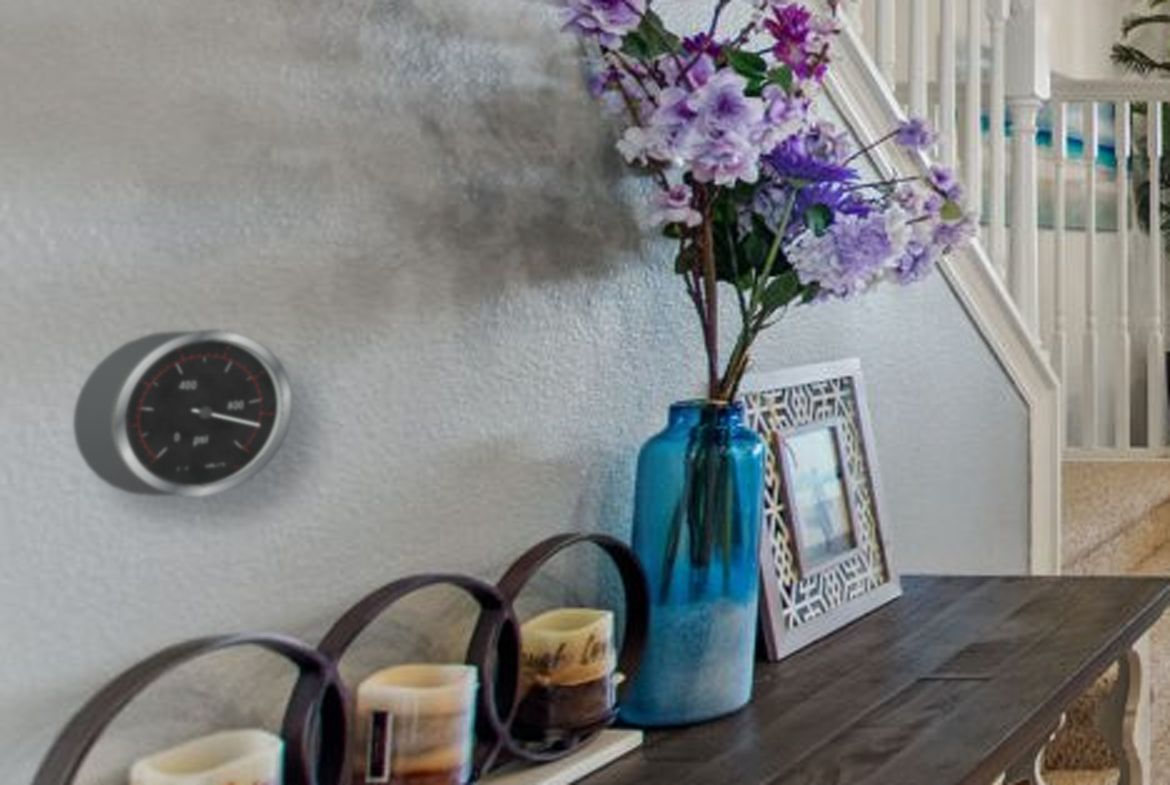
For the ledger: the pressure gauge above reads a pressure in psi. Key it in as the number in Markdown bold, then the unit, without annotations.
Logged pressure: **900** psi
